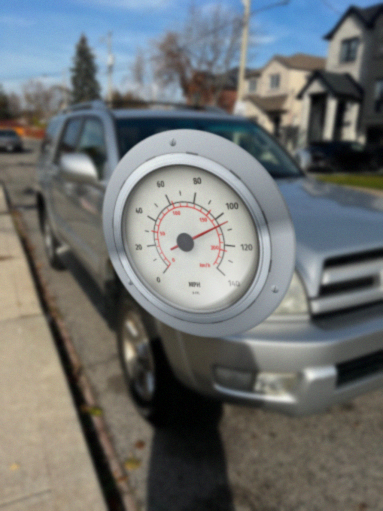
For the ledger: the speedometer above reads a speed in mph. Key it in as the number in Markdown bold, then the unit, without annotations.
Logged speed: **105** mph
